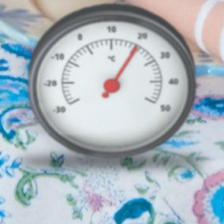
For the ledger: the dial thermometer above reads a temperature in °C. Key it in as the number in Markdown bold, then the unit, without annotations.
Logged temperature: **20** °C
